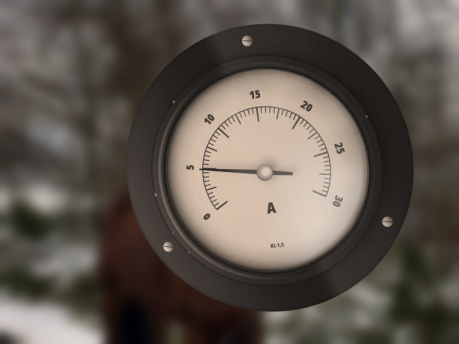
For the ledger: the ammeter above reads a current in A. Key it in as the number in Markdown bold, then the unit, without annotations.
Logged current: **5** A
